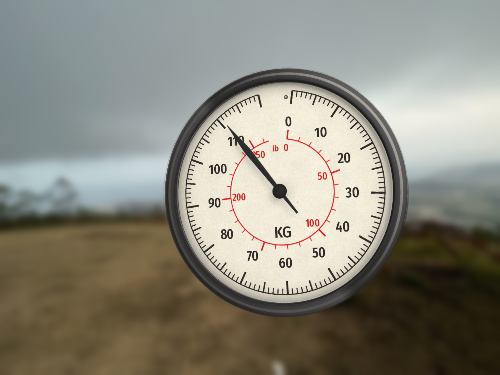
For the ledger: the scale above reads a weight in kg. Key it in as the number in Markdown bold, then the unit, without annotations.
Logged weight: **111** kg
